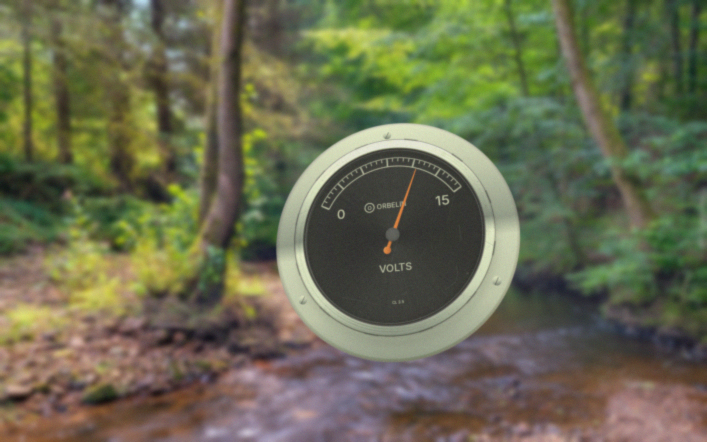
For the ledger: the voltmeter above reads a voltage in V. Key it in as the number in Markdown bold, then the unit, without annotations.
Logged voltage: **10.5** V
